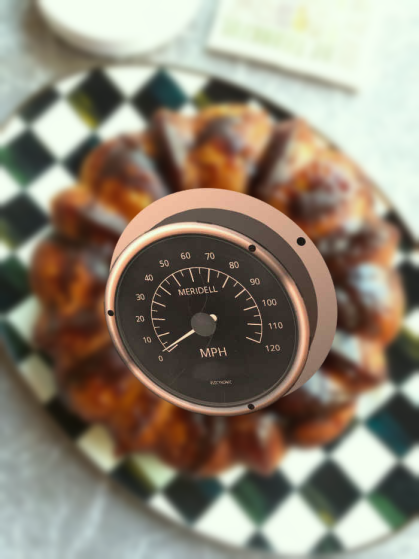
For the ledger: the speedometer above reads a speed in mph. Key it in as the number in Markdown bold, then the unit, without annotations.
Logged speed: **2.5** mph
